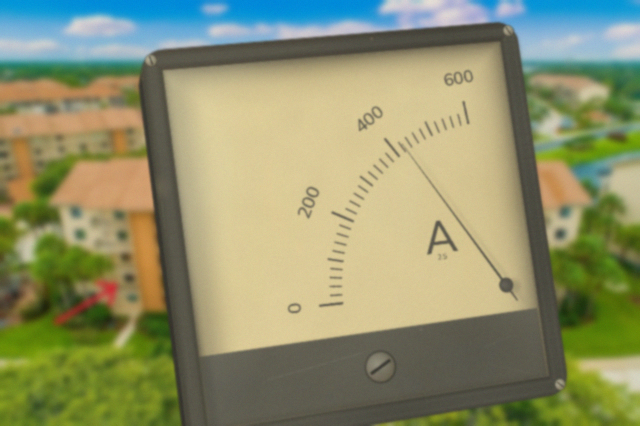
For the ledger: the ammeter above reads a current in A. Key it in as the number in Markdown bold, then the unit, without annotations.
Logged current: **420** A
